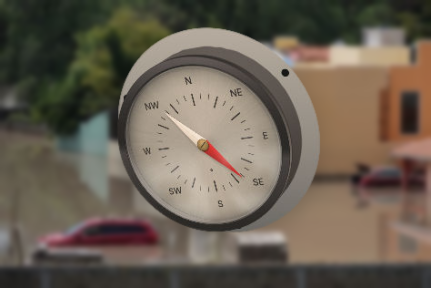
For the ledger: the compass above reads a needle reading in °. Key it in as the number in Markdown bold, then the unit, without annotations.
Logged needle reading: **140** °
